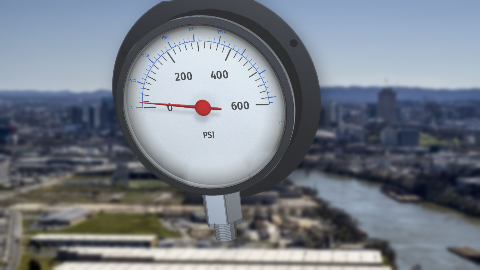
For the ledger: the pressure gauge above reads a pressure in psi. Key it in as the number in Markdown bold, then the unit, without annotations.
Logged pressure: **20** psi
